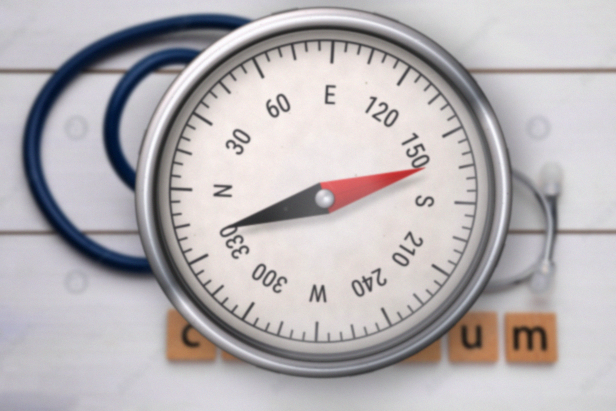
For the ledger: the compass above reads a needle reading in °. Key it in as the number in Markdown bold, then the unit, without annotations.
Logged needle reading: **160** °
